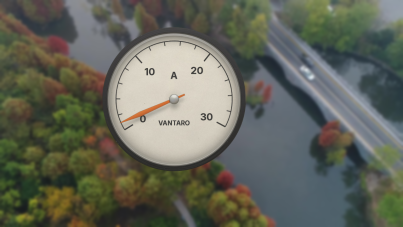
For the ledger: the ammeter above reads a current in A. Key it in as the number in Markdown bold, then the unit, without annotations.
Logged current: **1** A
